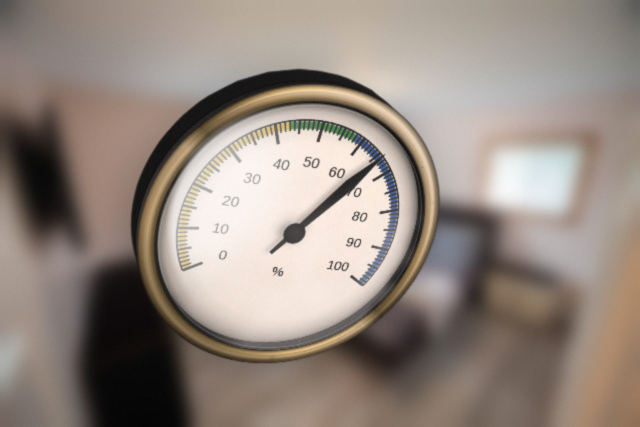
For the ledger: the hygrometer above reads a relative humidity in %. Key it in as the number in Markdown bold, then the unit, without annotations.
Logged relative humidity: **65** %
